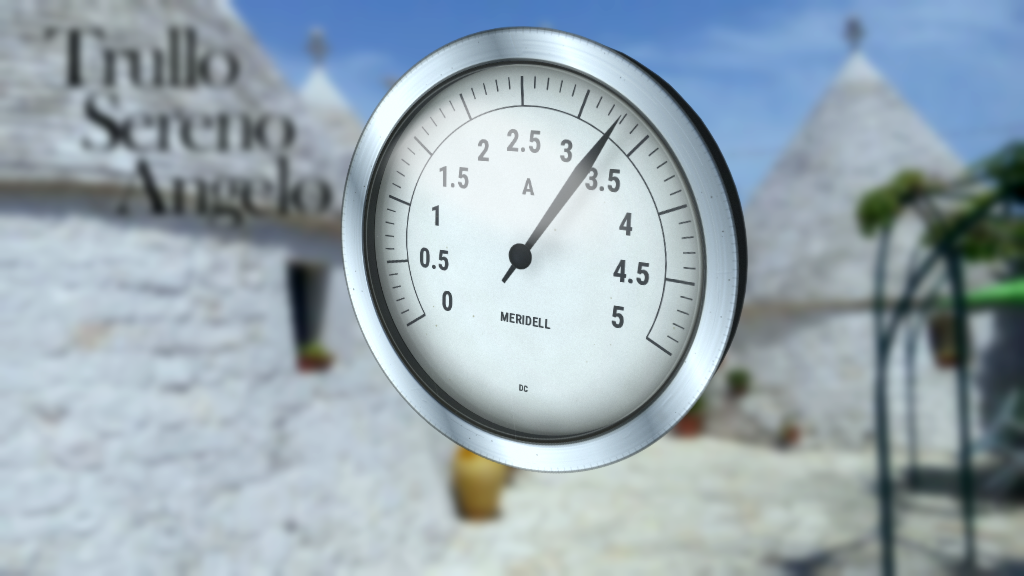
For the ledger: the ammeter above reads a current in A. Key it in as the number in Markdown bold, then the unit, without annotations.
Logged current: **3.3** A
